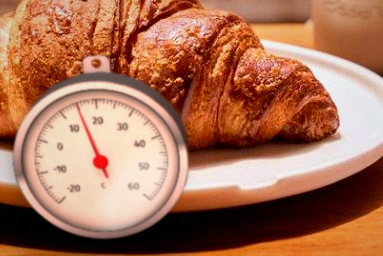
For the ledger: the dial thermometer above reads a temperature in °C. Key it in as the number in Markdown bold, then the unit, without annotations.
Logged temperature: **15** °C
